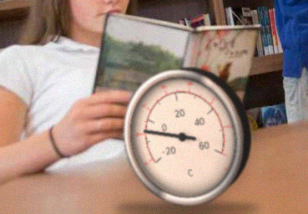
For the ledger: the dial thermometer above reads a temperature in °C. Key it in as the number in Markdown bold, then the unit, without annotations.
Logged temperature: **-5** °C
